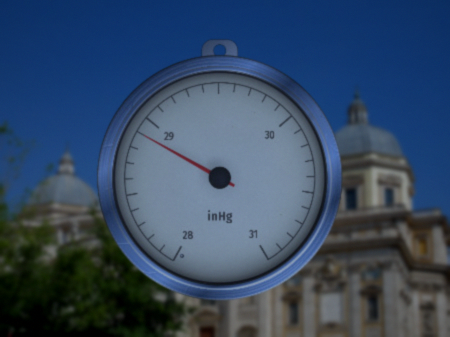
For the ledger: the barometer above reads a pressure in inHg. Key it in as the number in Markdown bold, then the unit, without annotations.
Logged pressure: **28.9** inHg
